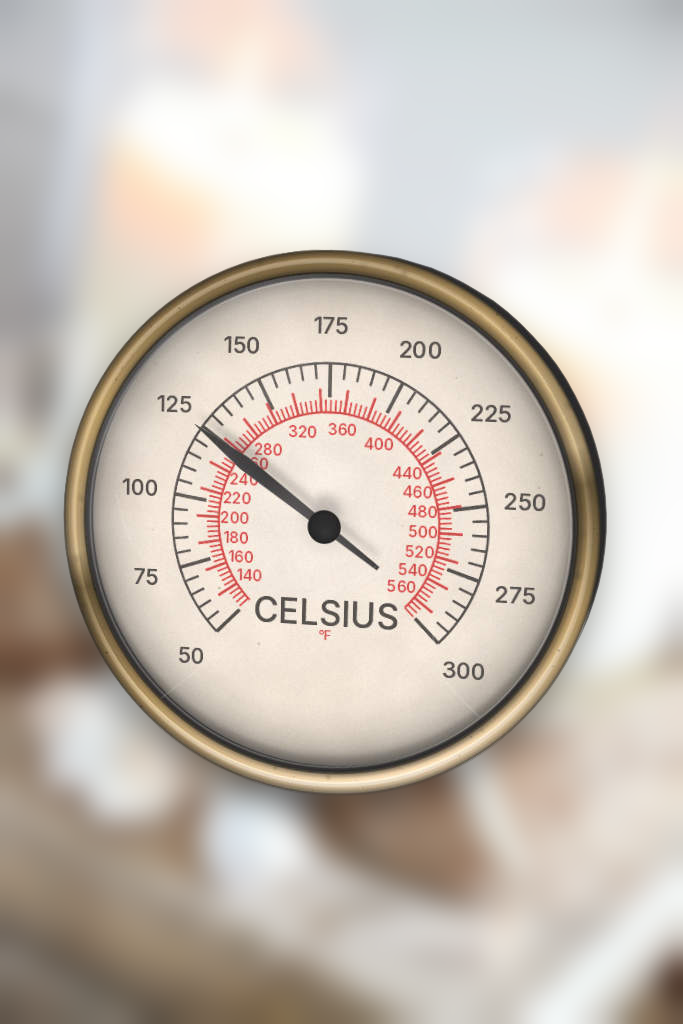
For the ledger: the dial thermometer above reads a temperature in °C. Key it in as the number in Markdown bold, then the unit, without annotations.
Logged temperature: **125** °C
